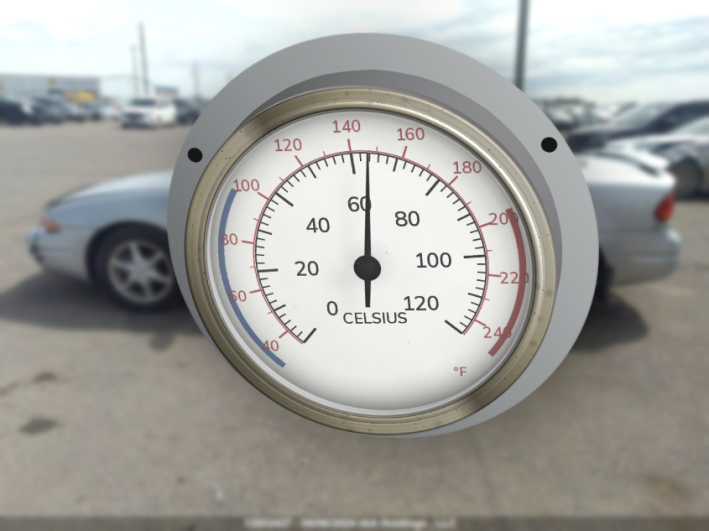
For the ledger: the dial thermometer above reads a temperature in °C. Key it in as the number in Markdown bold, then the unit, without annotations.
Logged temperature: **64** °C
